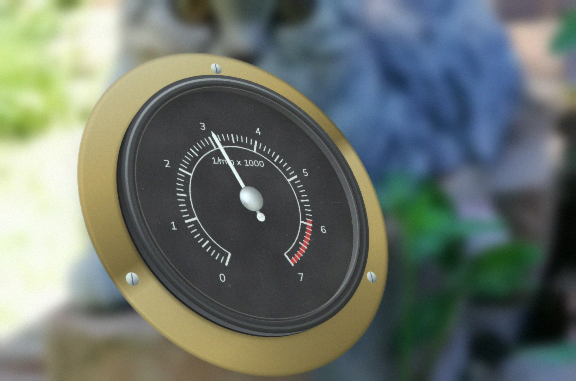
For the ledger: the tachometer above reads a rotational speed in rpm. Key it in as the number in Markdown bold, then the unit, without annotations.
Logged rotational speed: **3000** rpm
